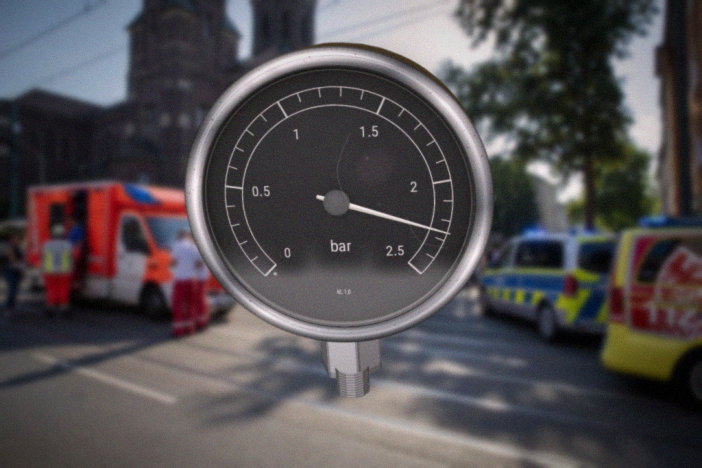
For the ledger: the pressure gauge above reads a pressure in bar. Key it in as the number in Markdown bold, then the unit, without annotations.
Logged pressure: **2.25** bar
